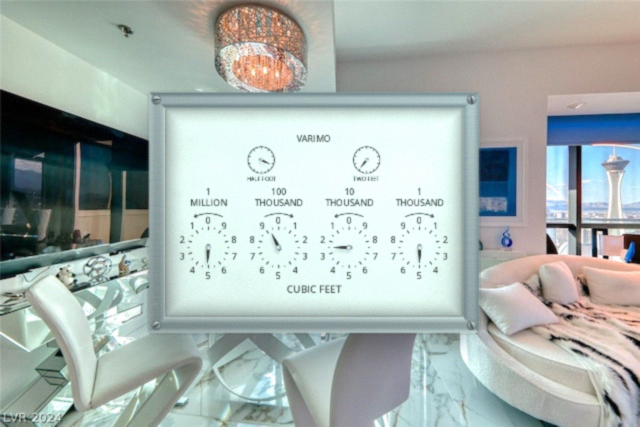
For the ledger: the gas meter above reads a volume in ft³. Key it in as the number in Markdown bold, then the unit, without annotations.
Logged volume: **492500** ft³
